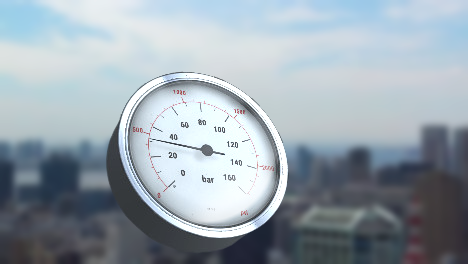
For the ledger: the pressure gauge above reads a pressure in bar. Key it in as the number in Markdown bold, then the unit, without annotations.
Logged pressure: **30** bar
